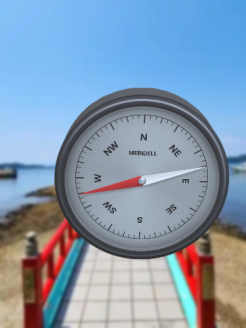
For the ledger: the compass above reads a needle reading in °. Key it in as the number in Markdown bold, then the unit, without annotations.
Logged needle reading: **255** °
